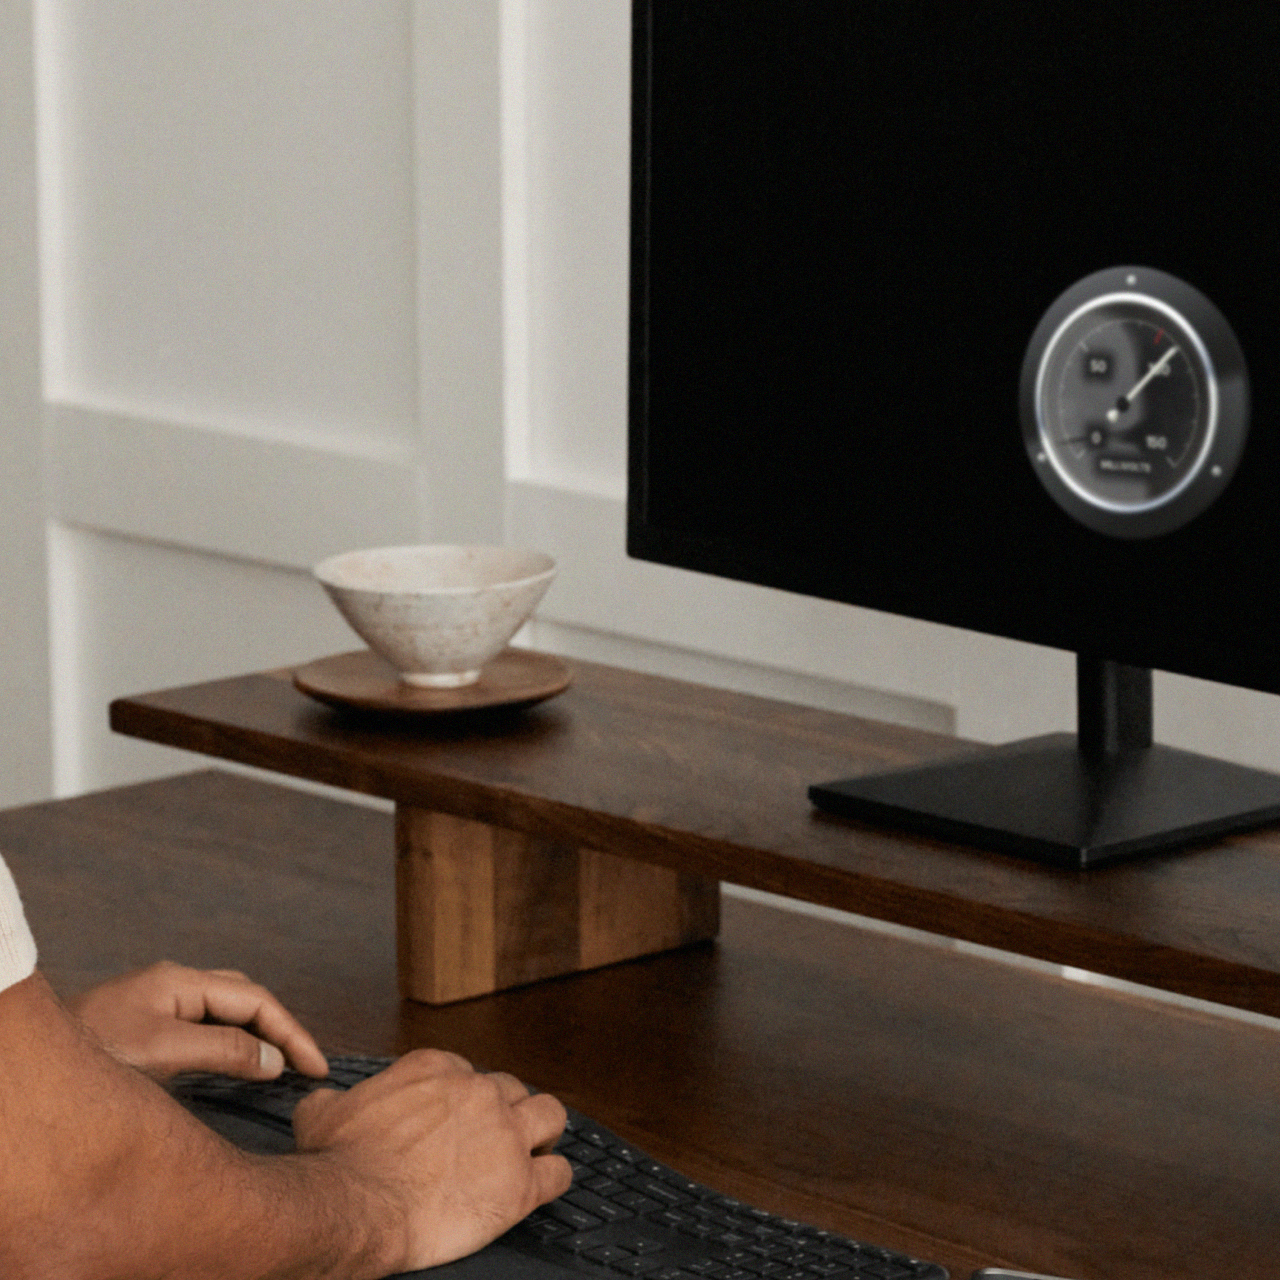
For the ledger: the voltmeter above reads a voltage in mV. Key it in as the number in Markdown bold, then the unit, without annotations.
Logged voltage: **100** mV
